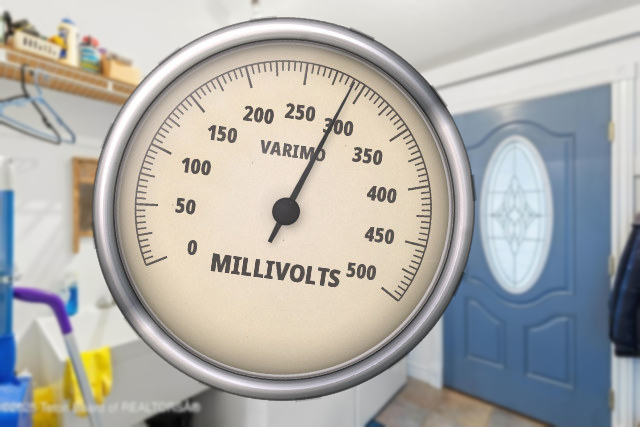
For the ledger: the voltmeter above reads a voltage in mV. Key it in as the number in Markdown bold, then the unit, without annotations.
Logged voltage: **290** mV
